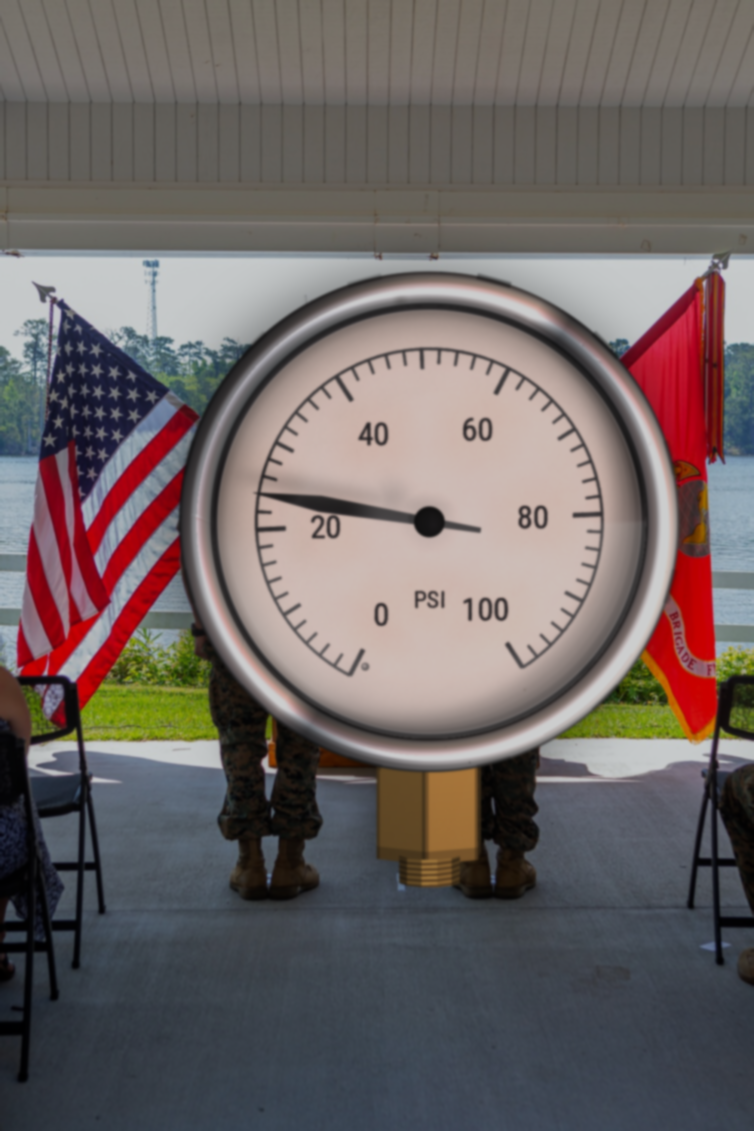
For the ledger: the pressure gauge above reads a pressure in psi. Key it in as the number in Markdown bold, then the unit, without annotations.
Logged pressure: **24** psi
